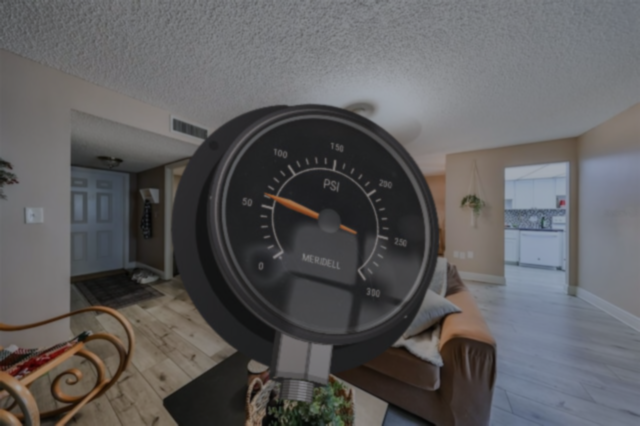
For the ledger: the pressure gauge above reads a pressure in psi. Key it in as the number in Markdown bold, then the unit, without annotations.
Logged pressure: **60** psi
